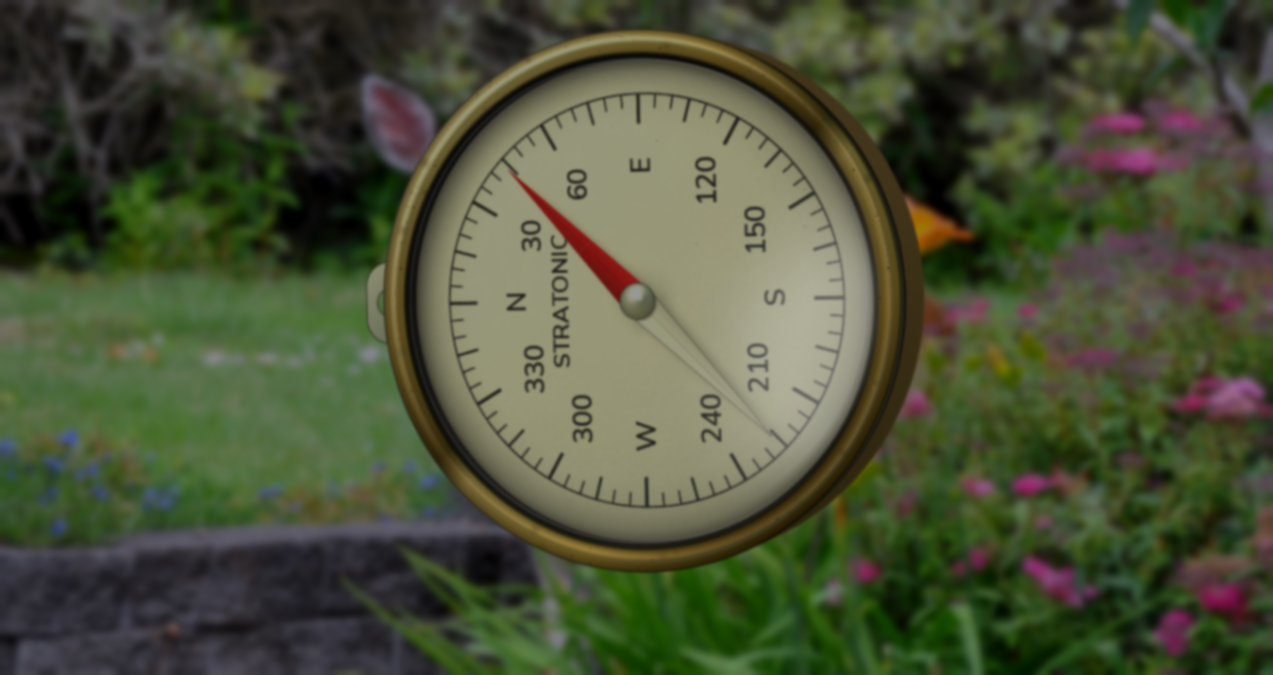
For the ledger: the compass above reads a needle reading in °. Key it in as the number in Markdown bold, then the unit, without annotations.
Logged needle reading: **45** °
